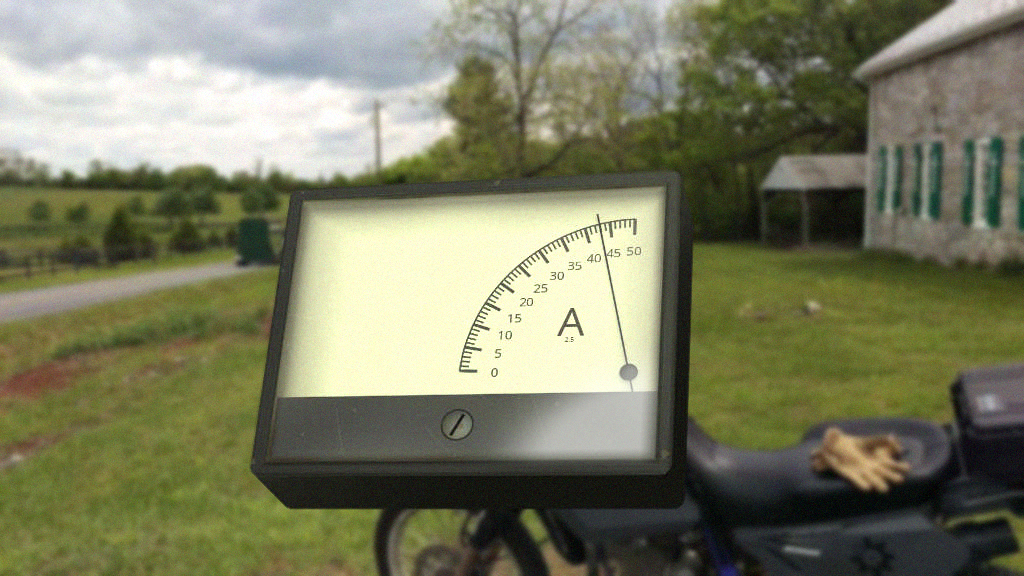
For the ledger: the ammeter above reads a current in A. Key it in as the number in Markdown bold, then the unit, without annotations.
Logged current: **43** A
